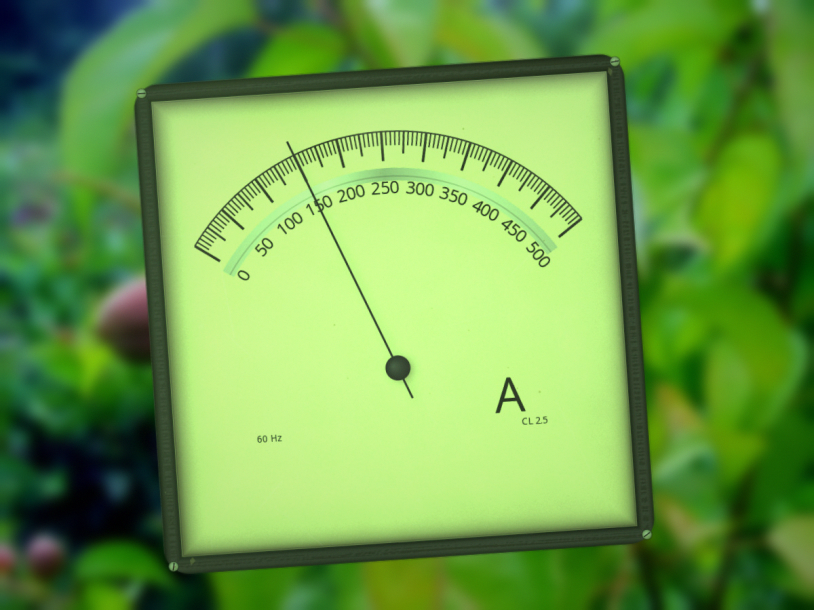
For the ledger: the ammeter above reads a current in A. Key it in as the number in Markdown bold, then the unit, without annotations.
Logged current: **150** A
